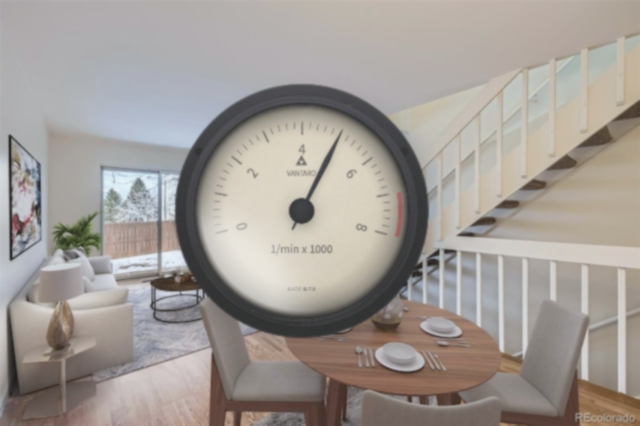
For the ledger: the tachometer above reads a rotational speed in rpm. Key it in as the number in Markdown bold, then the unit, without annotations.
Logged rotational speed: **5000** rpm
